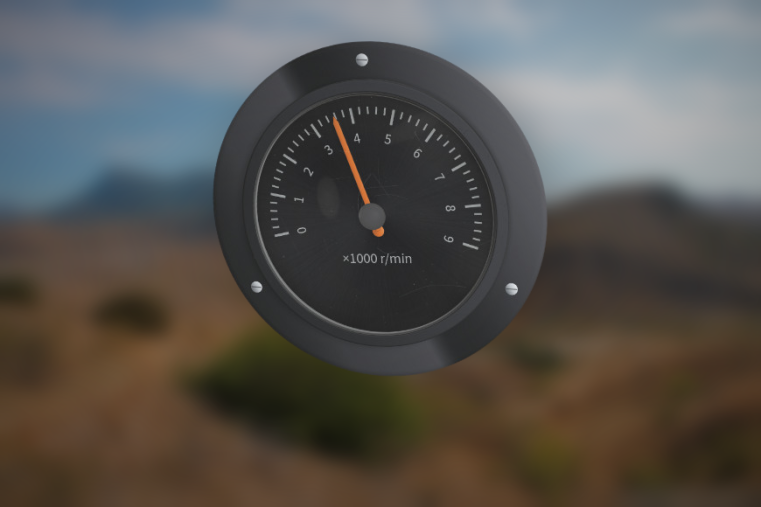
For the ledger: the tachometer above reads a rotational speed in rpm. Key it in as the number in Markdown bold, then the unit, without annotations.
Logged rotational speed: **3600** rpm
